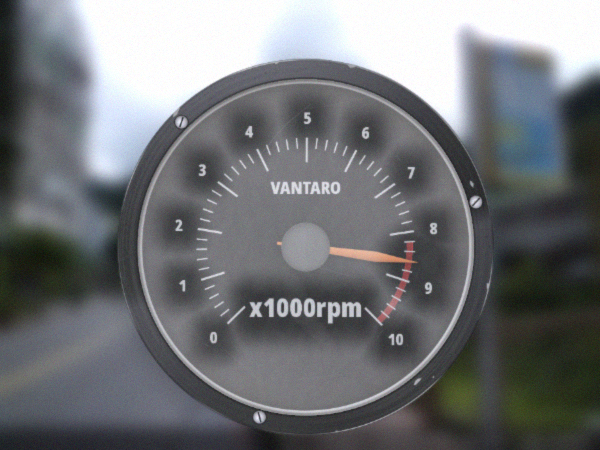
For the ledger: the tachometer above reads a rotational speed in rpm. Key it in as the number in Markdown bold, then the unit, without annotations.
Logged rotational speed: **8600** rpm
